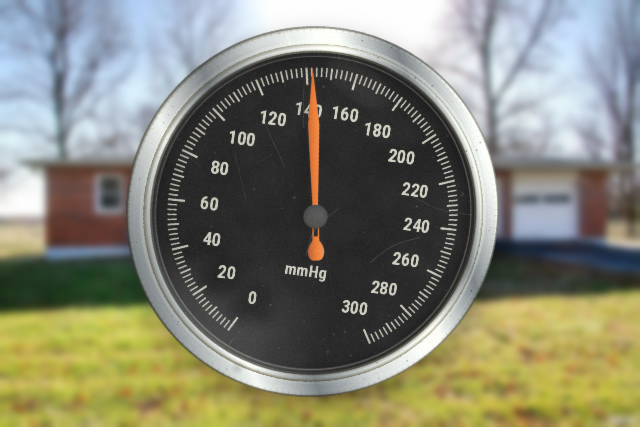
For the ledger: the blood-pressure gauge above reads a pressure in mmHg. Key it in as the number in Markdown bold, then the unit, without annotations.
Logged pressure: **142** mmHg
